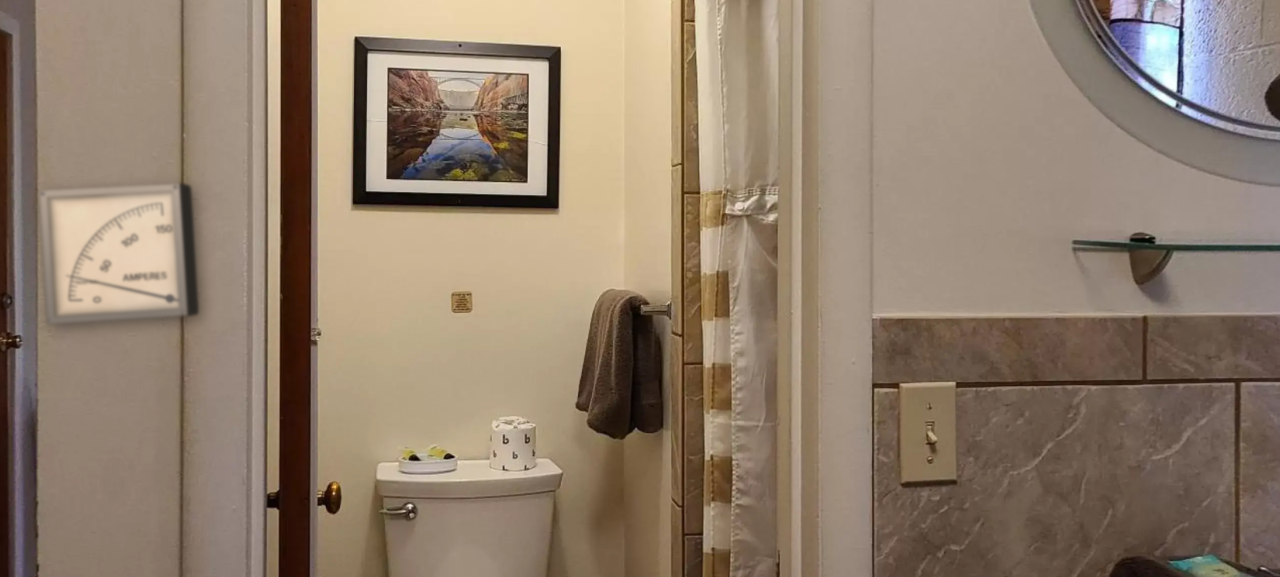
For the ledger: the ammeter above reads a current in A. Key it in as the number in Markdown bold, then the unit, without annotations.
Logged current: **25** A
